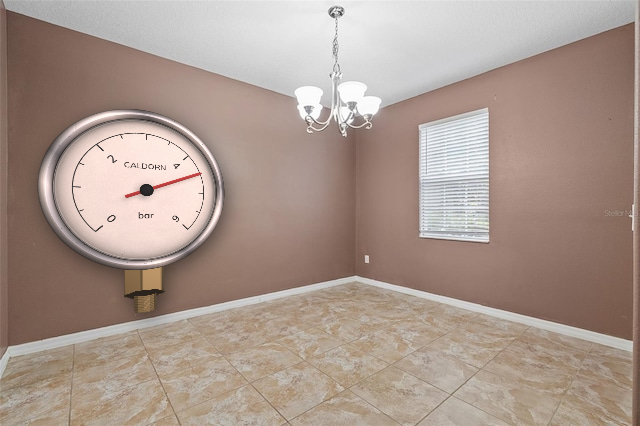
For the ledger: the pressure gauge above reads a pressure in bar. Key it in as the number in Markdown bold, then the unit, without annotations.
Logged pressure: **4.5** bar
